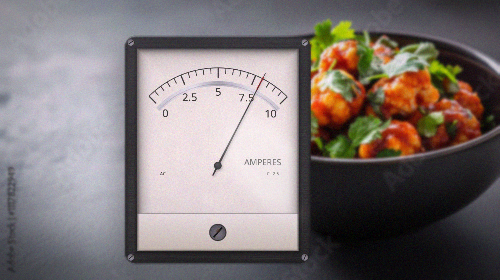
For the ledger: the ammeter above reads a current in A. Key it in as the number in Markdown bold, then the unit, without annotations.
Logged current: **8** A
